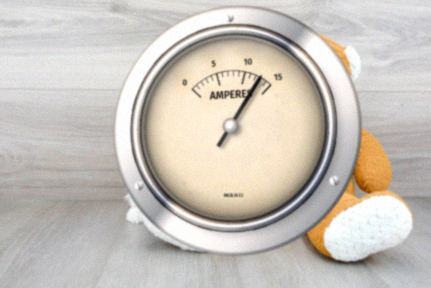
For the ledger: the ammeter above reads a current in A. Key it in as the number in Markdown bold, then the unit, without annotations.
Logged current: **13** A
